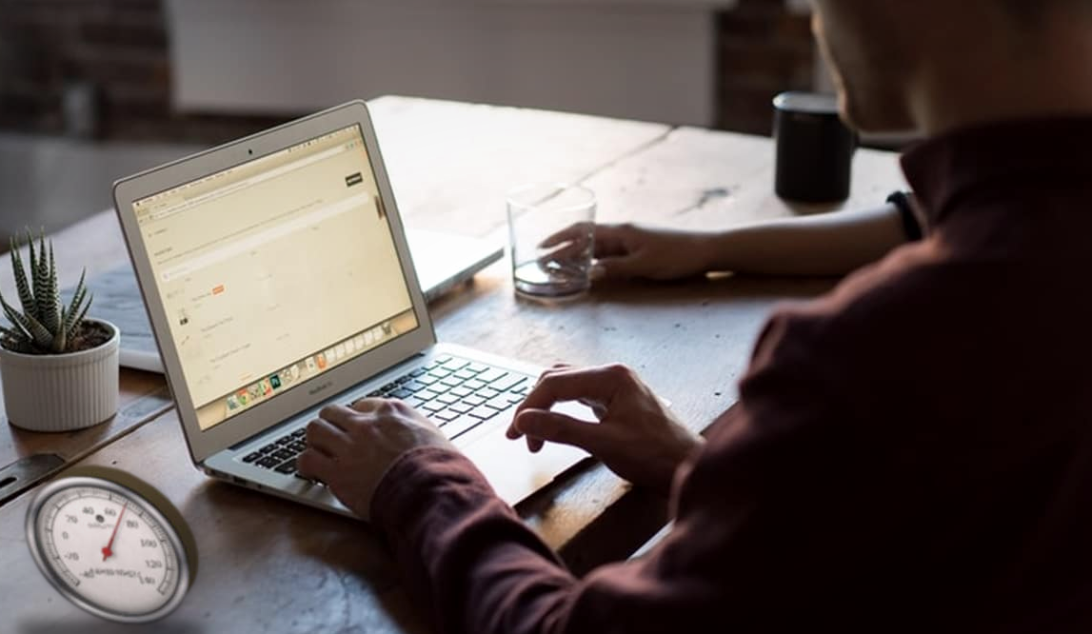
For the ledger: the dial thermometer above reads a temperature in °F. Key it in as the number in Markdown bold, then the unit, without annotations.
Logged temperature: **70** °F
